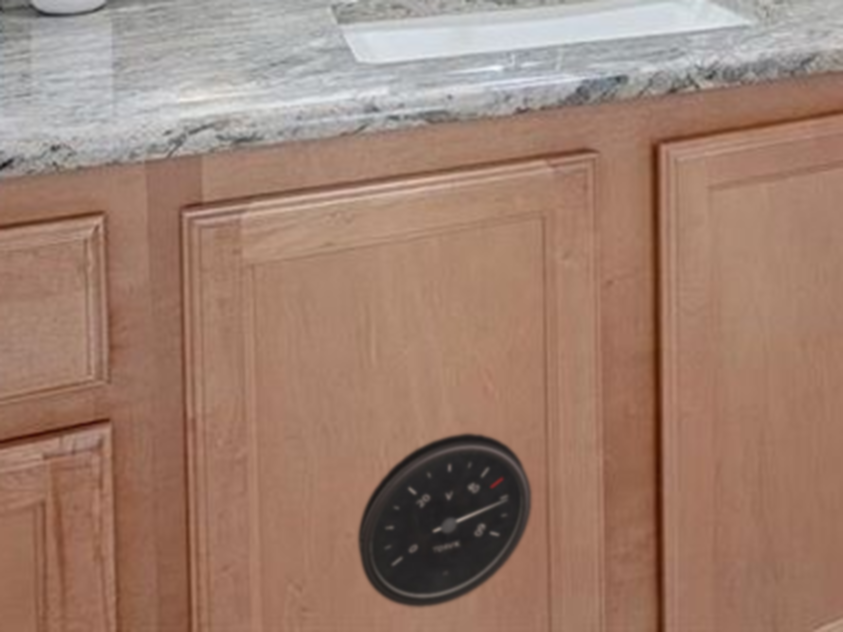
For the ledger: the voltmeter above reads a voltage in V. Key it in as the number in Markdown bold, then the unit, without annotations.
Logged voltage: **50** V
